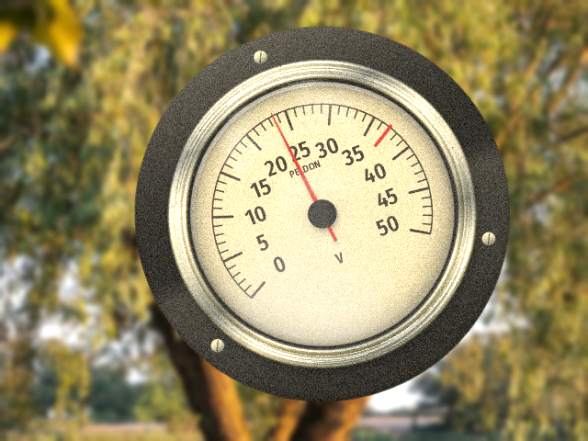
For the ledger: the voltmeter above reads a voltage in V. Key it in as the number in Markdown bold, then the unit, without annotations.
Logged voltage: **23.5** V
